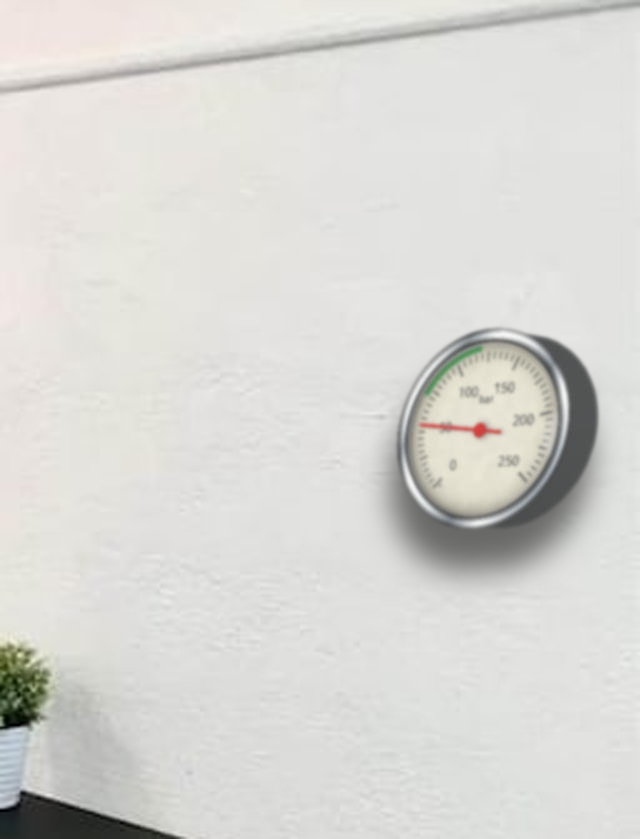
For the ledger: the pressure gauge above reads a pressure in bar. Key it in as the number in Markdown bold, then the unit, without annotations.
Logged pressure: **50** bar
